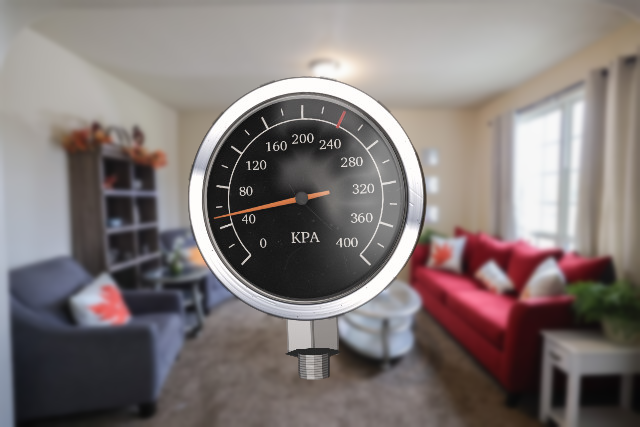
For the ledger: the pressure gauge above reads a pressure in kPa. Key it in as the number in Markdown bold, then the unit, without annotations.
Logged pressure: **50** kPa
